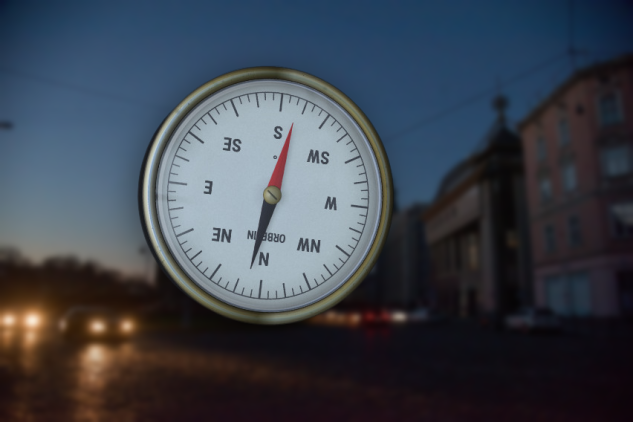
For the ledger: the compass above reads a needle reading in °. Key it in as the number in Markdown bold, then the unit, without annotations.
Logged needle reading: **190** °
